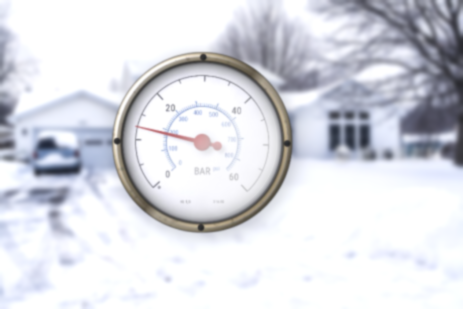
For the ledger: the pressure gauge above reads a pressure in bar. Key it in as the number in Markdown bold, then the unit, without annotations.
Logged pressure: **12.5** bar
